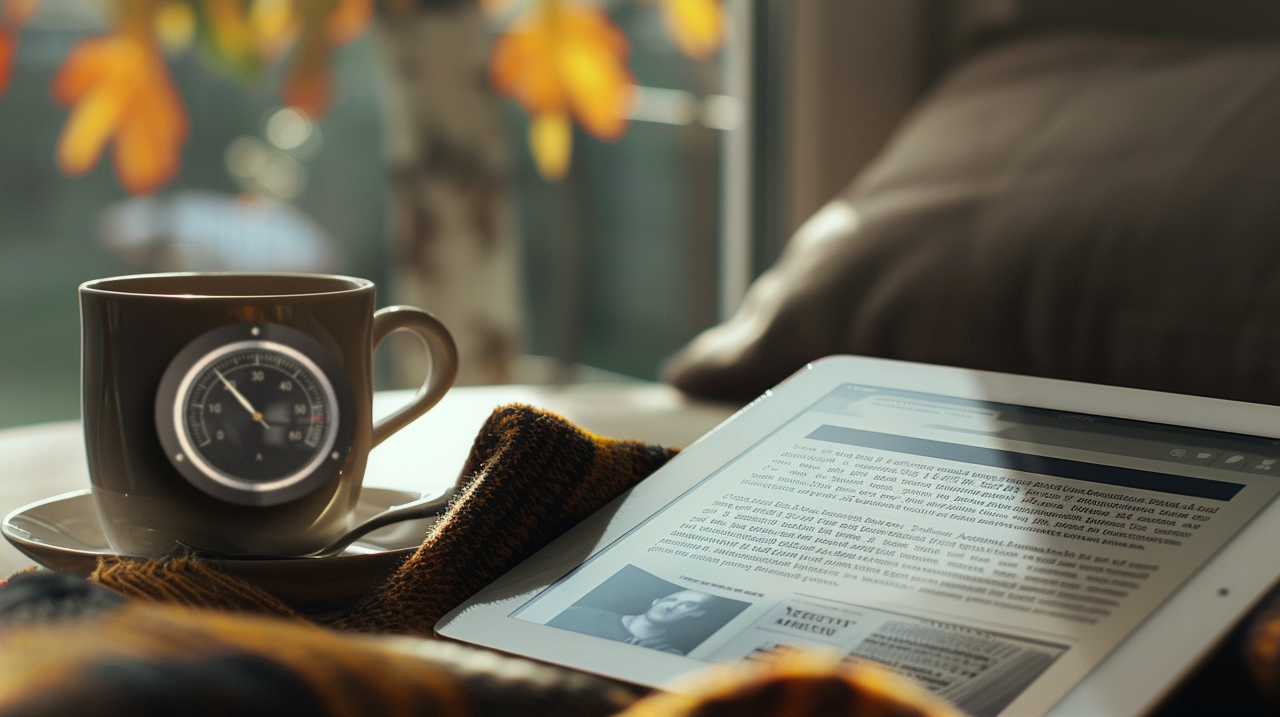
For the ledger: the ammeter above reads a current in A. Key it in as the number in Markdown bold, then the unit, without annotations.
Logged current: **20** A
